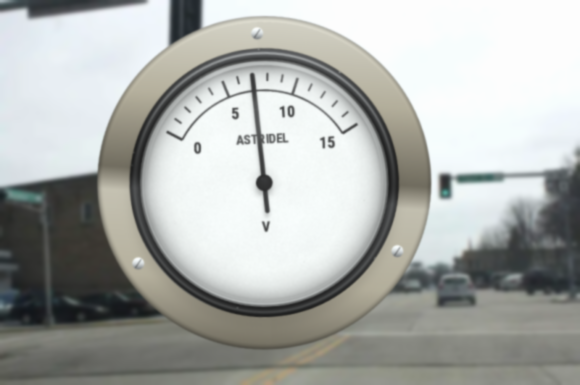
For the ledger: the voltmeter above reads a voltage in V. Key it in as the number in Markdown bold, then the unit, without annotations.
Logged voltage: **7** V
